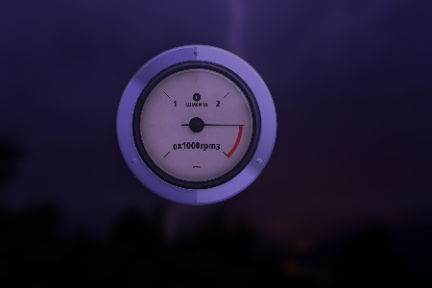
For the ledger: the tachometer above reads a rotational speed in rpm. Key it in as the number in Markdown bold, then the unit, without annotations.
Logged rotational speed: **2500** rpm
